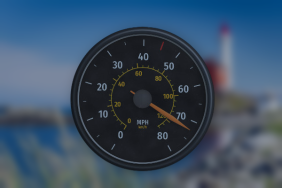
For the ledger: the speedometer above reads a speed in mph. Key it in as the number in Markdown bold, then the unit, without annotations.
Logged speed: **72.5** mph
